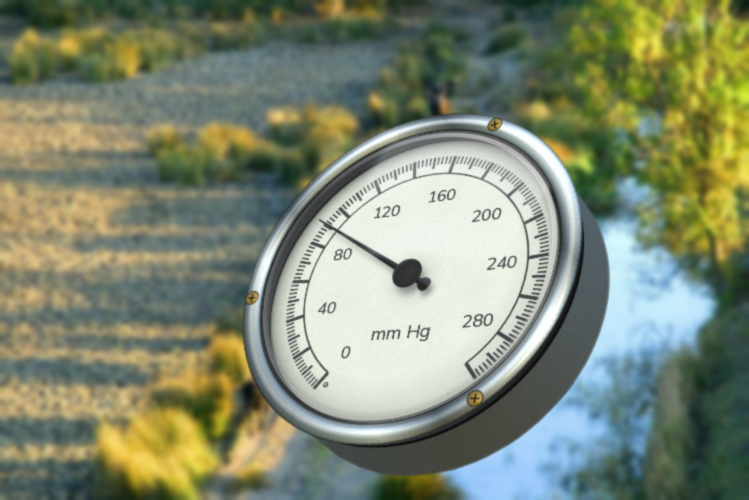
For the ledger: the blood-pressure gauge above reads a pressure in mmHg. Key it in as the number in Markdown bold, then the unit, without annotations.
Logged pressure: **90** mmHg
